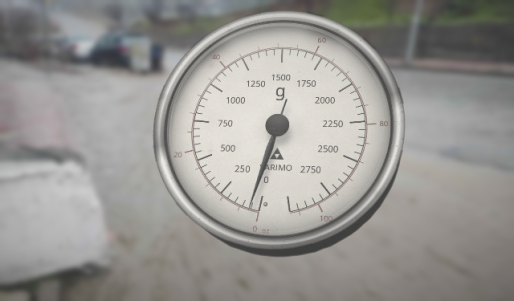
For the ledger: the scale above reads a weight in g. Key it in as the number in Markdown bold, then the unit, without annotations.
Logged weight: **50** g
